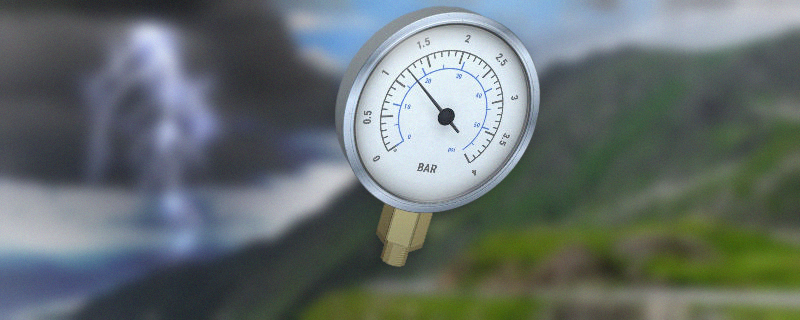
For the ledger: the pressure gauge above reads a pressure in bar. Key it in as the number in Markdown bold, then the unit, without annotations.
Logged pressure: **1.2** bar
